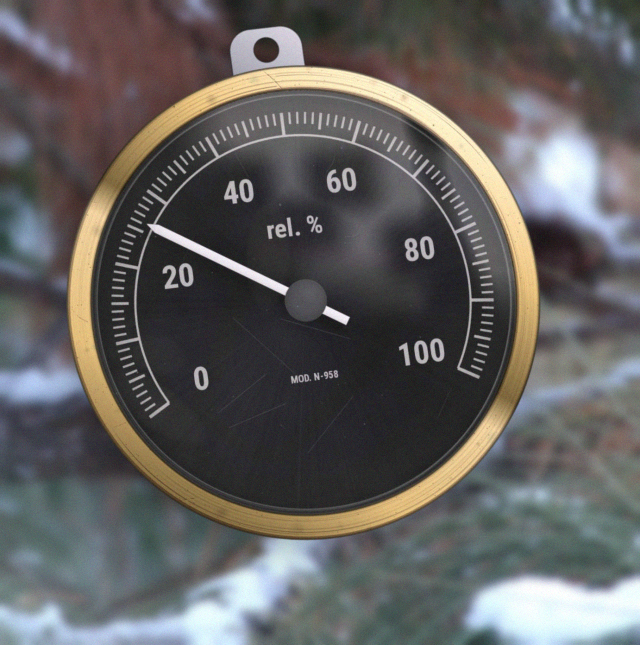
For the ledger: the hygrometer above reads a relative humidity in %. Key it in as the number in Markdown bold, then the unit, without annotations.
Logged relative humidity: **26** %
